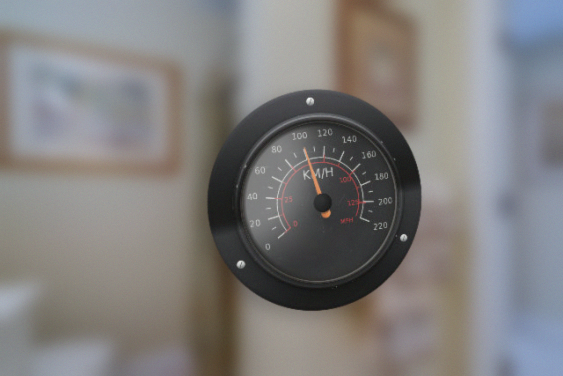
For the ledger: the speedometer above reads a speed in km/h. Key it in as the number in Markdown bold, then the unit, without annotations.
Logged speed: **100** km/h
